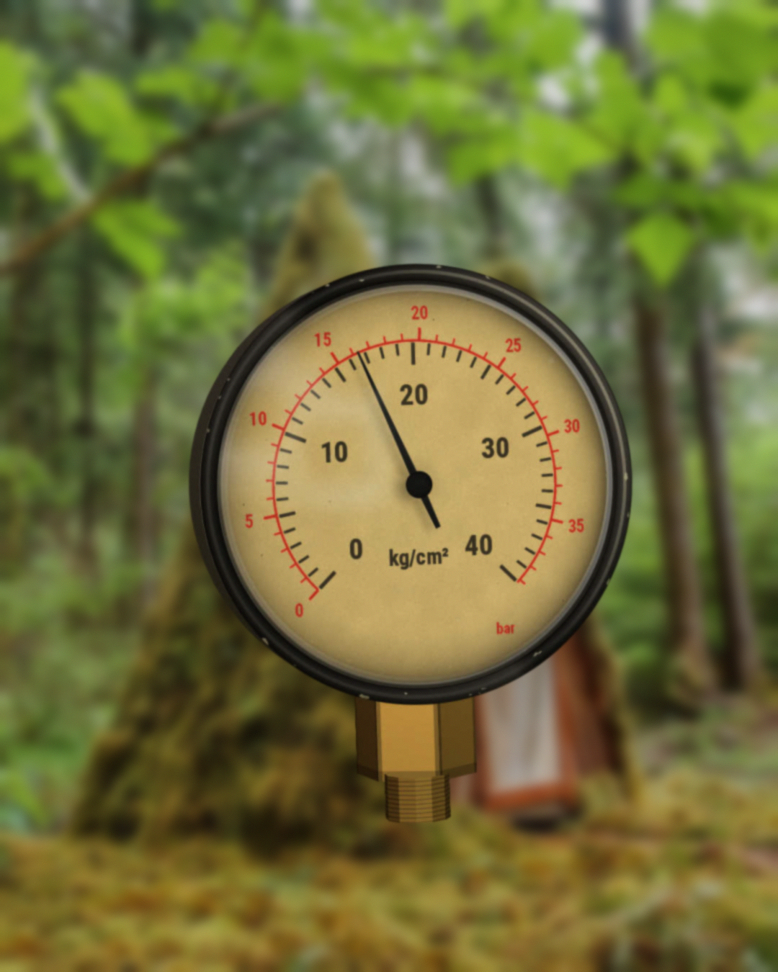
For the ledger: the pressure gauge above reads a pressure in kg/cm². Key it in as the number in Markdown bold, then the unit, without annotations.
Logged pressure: **16.5** kg/cm²
